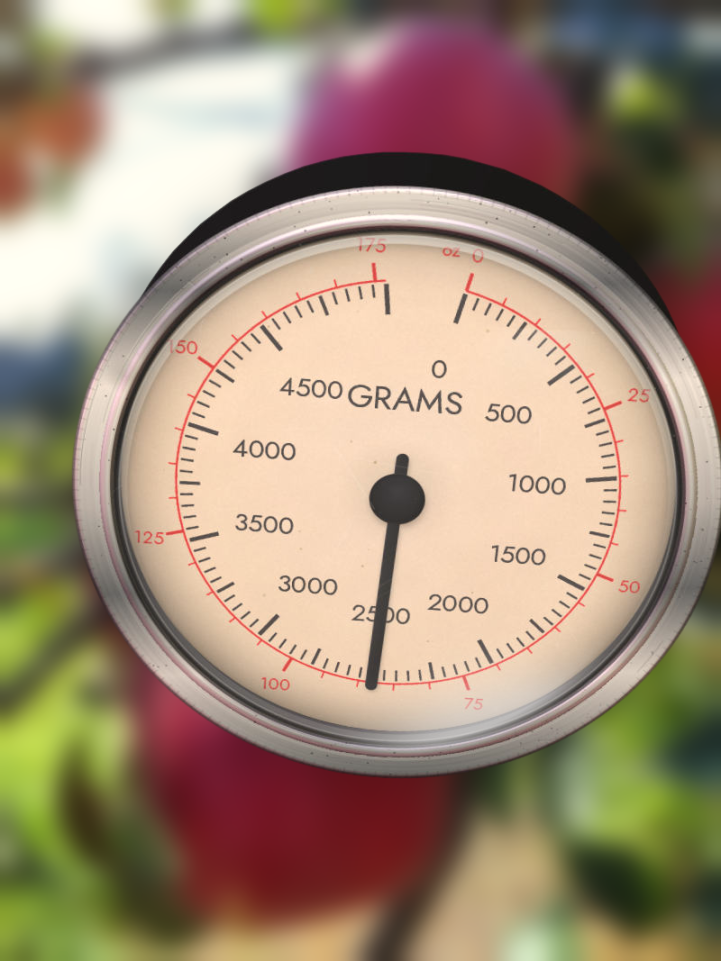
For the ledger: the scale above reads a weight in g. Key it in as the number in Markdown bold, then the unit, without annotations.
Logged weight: **2500** g
